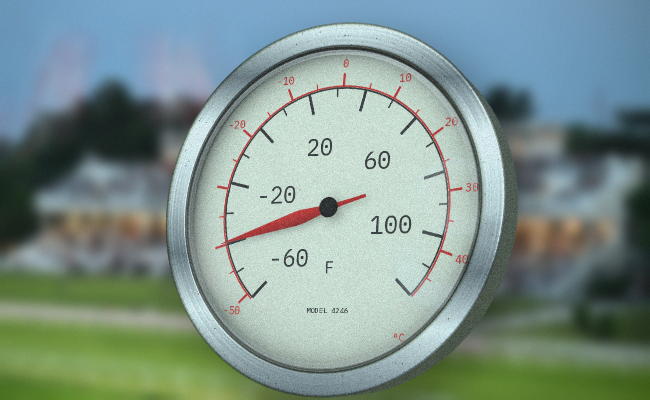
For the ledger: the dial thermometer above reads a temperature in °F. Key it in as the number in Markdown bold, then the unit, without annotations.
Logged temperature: **-40** °F
